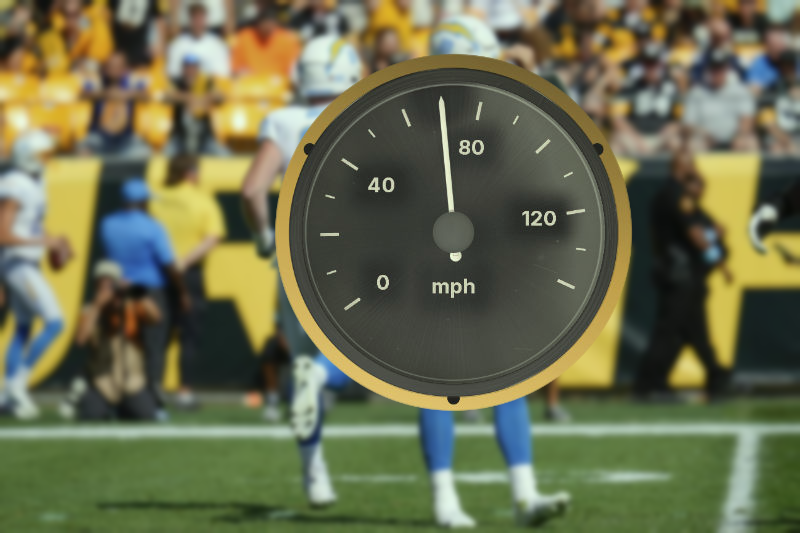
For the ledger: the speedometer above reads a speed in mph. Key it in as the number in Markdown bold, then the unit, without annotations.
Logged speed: **70** mph
